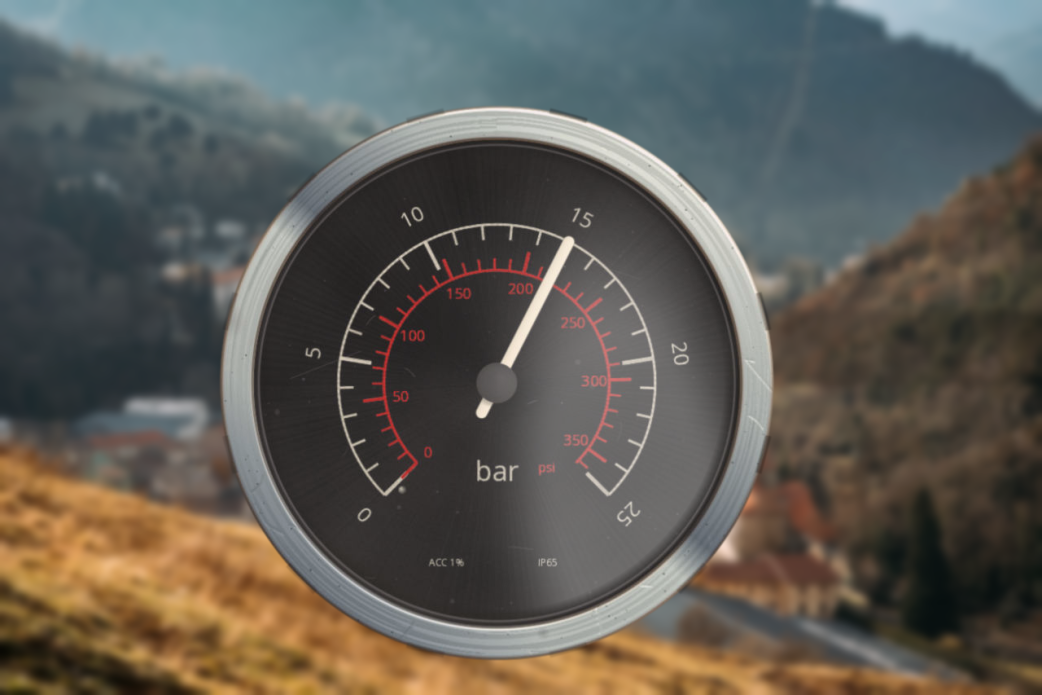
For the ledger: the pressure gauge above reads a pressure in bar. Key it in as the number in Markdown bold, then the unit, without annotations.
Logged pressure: **15** bar
